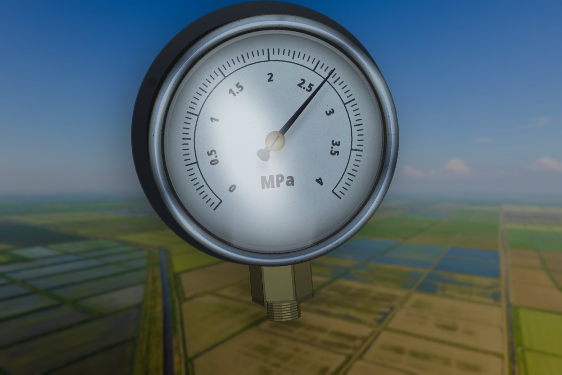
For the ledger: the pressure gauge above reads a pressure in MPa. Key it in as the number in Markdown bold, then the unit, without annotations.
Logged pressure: **2.65** MPa
